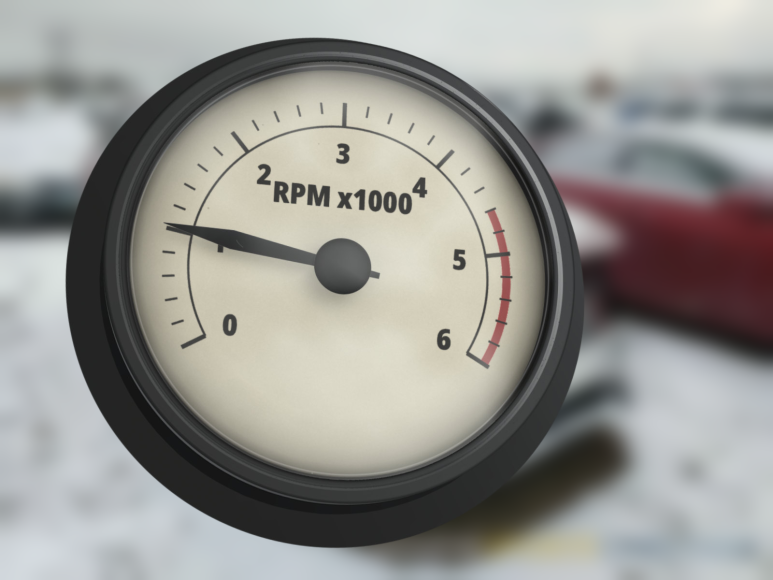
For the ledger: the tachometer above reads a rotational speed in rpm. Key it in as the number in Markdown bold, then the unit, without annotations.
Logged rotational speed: **1000** rpm
